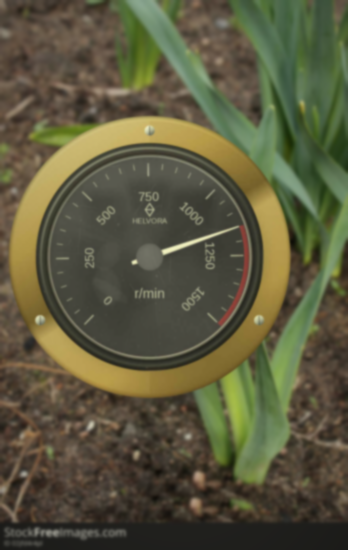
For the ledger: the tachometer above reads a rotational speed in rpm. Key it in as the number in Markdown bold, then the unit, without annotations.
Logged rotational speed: **1150** rpm
